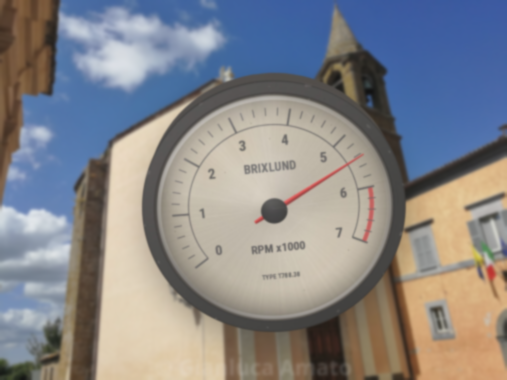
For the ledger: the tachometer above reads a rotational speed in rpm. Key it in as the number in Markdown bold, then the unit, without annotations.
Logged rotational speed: **5400** rpm
